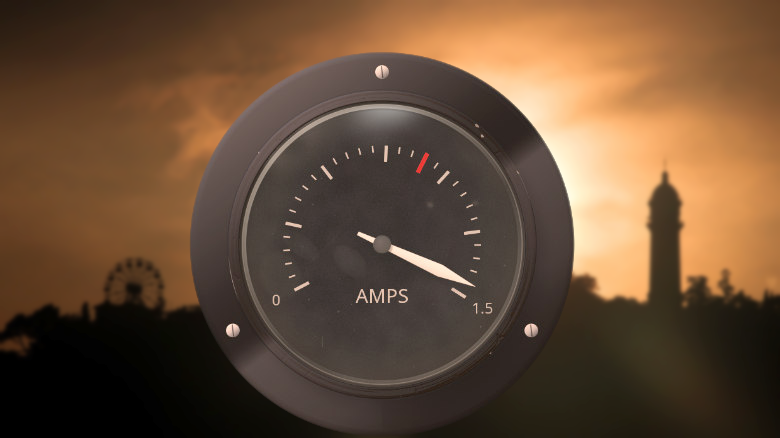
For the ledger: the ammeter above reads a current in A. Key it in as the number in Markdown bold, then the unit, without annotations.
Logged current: **1.45** A
